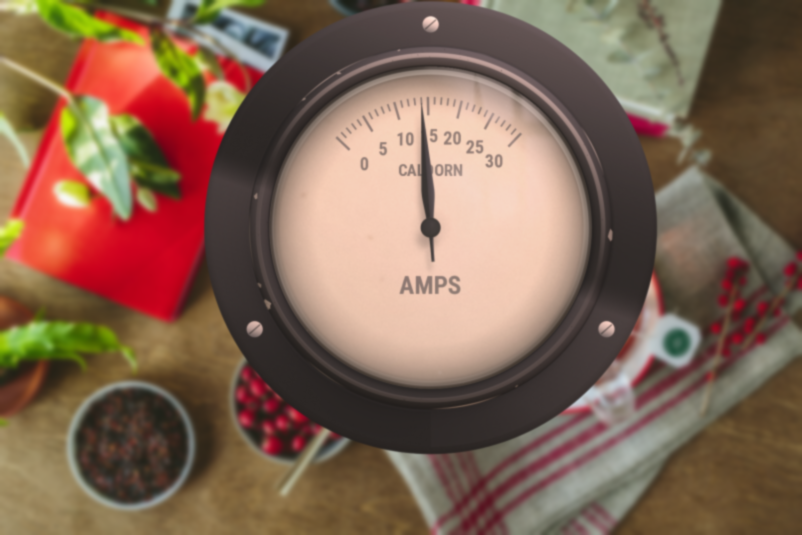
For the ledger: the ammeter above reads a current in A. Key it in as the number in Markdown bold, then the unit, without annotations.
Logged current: **14** A
